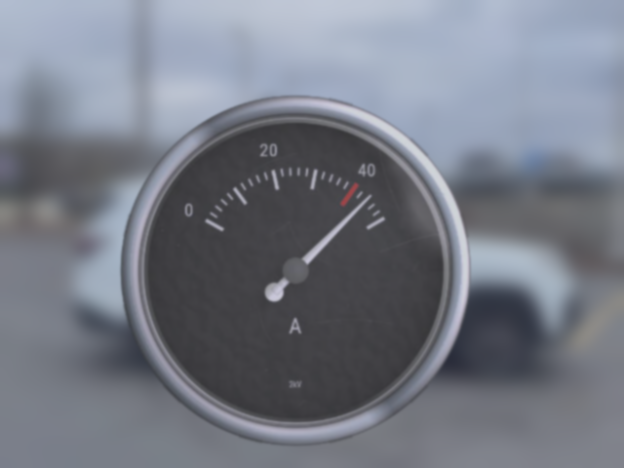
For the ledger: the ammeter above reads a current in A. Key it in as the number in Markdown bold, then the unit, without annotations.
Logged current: **44** A
